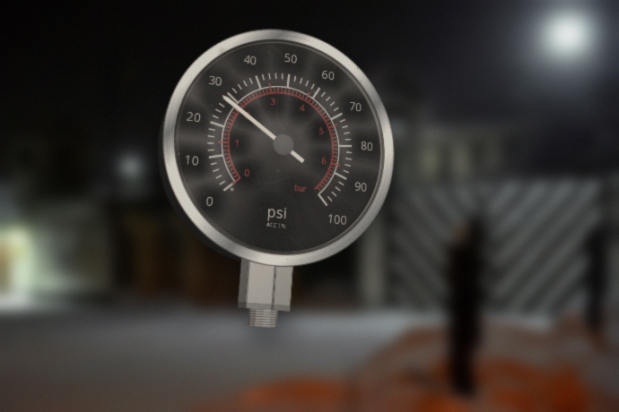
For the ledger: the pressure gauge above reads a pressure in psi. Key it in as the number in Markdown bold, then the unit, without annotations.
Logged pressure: **28** psi
